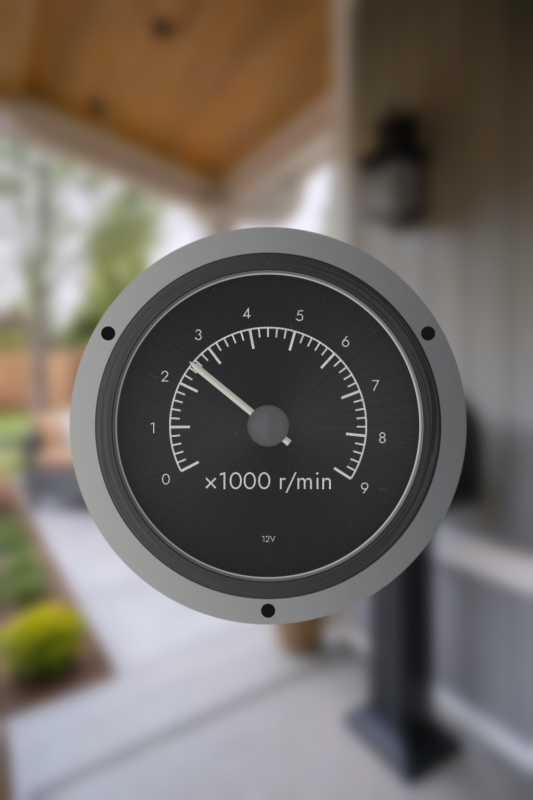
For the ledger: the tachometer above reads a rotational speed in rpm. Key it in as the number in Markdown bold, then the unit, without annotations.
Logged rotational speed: **2500** rpm
